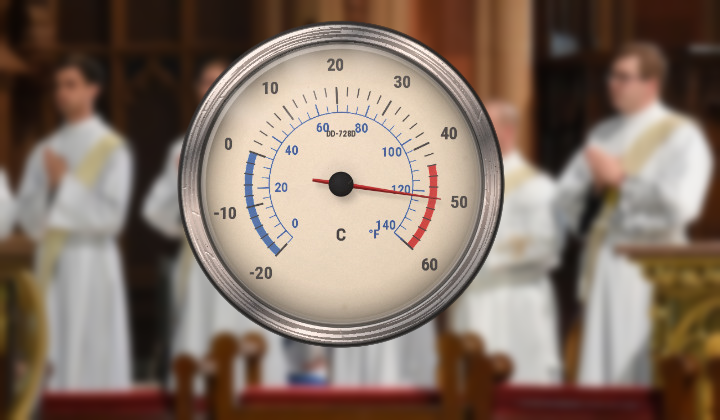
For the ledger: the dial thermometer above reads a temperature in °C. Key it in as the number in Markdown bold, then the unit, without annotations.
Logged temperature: **50** °C
